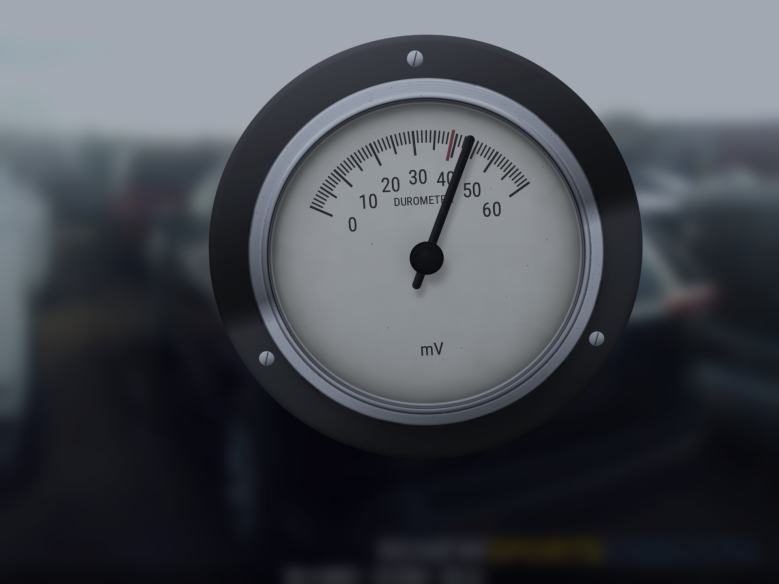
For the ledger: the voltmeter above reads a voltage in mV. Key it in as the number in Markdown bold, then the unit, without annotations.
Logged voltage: **43** mV
